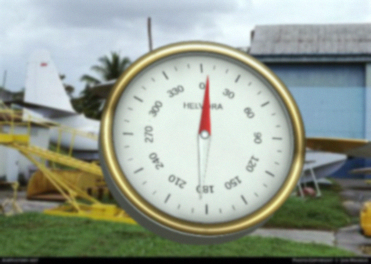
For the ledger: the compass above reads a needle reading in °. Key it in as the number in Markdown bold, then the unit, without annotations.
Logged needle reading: **5** °
